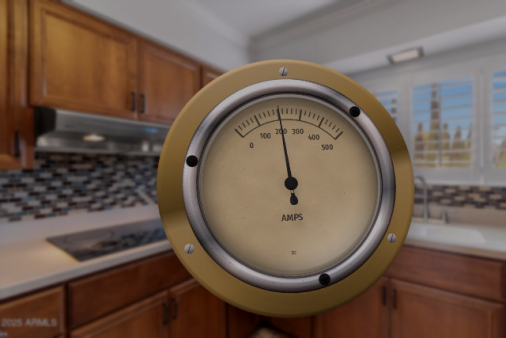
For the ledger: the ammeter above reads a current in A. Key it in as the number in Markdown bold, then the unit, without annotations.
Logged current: **200** A
